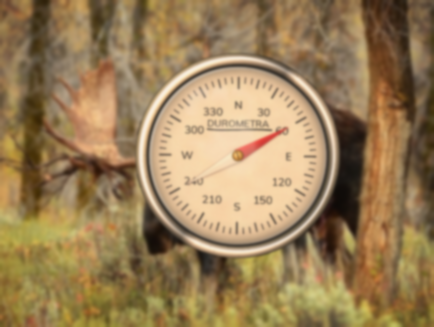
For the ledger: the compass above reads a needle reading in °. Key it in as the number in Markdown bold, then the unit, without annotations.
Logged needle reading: **60** °
